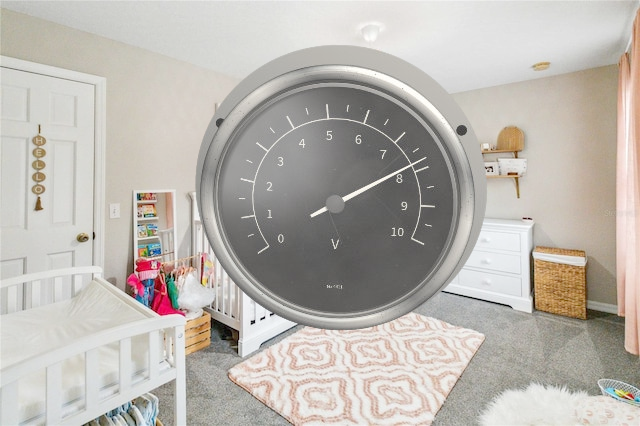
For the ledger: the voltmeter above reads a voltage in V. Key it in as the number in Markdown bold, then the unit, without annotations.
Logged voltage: **7.75** V
